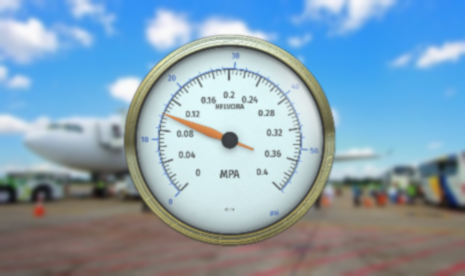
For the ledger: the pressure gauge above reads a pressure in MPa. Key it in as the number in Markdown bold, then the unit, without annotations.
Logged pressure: **0.1** MPa
